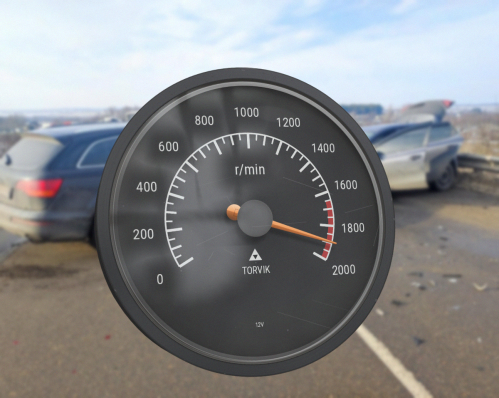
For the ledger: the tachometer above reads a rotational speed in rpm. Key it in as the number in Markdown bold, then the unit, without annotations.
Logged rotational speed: **1900** rpm
